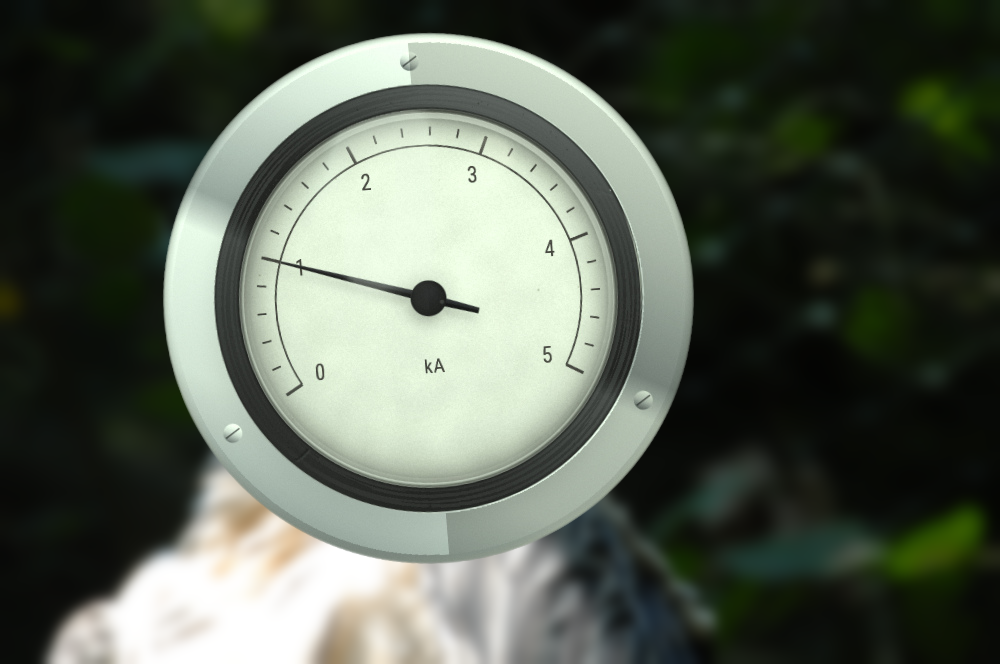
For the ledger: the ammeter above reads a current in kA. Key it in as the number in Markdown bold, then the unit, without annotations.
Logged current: **1** kA
